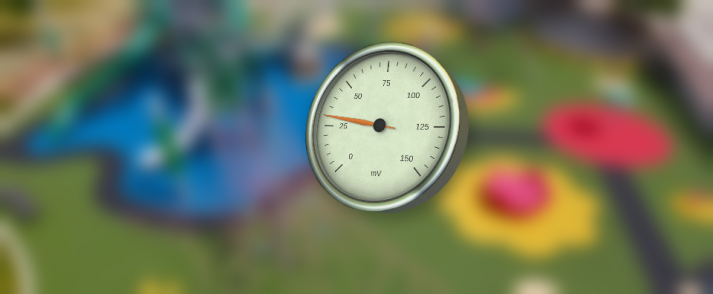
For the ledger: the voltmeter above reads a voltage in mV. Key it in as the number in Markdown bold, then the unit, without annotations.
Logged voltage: **30** mV
